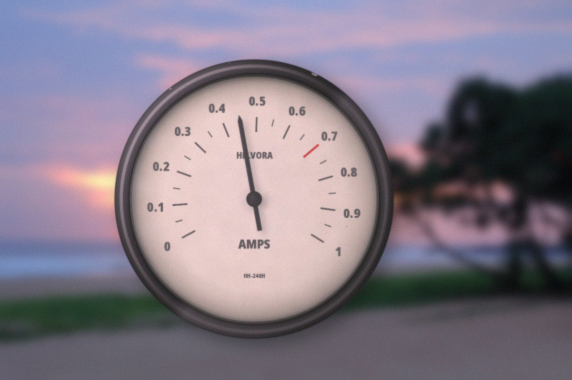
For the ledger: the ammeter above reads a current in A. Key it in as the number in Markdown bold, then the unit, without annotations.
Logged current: **0.45** A
